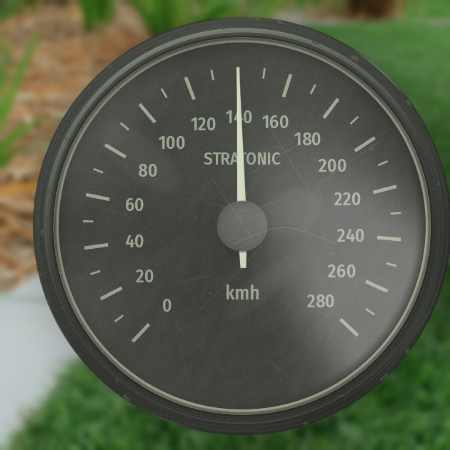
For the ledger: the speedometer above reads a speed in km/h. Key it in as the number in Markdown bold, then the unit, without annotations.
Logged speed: **140** km/h
